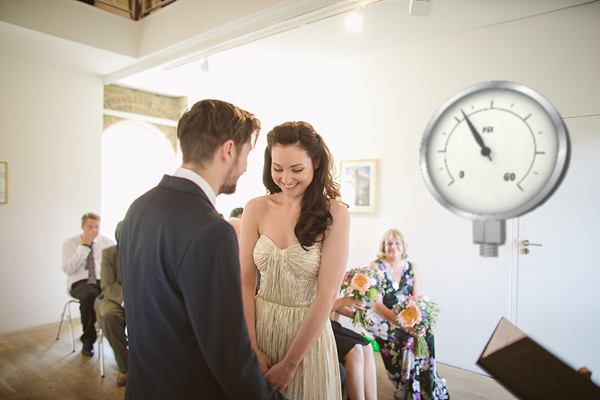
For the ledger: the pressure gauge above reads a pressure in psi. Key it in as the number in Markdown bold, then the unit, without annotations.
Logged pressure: **22.5** psi
